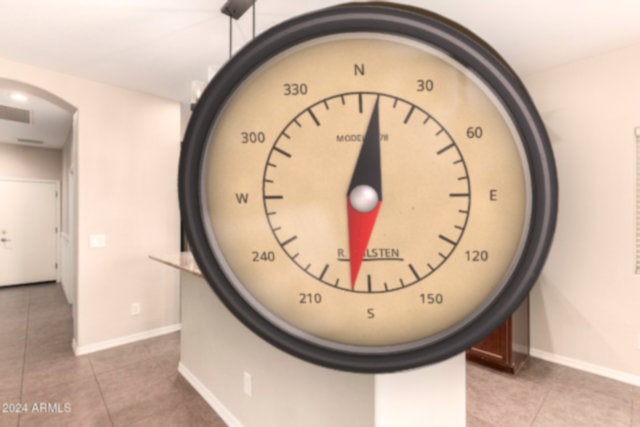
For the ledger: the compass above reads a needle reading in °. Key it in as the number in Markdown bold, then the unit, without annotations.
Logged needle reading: **190** °
